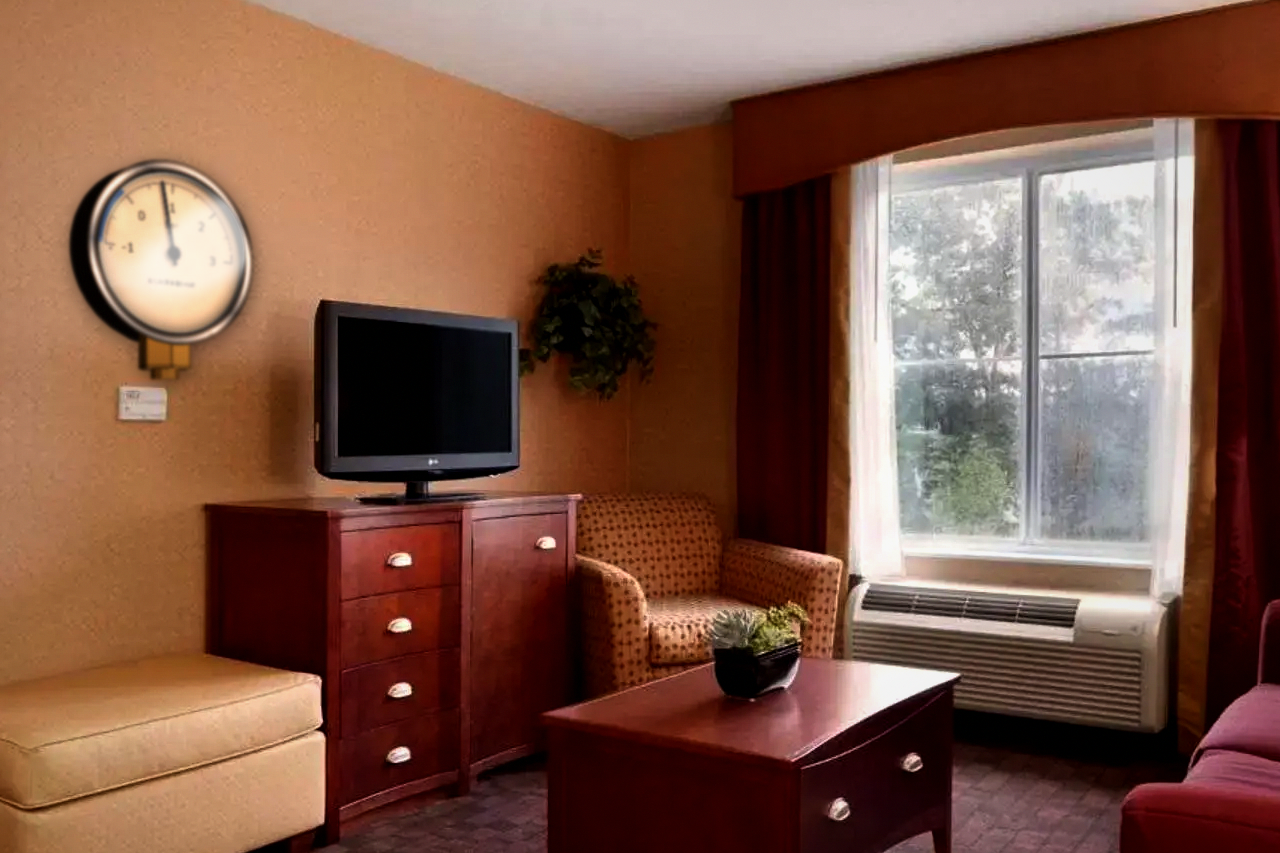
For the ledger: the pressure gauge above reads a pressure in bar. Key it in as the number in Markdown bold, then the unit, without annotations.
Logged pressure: **0.75** bar
